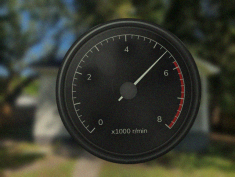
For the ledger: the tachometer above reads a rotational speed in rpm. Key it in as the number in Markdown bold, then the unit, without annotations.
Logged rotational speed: **5400** rpm
